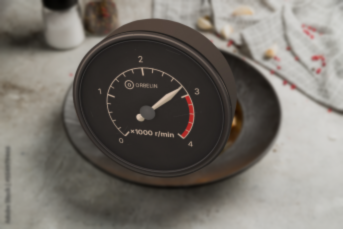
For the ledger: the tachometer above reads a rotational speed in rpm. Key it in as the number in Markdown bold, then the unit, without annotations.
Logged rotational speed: **2800** rpm
